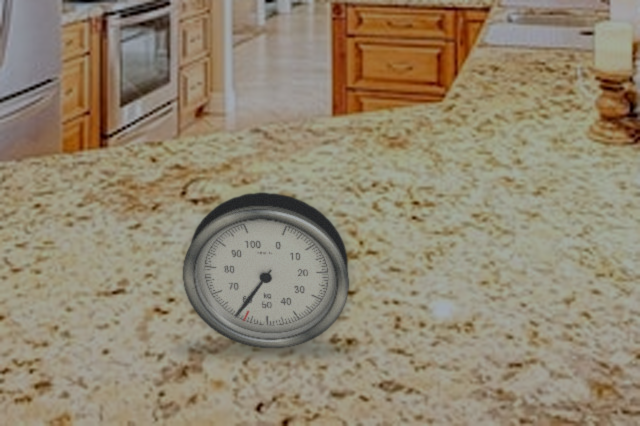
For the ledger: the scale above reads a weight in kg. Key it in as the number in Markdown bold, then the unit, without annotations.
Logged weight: **60** kg
